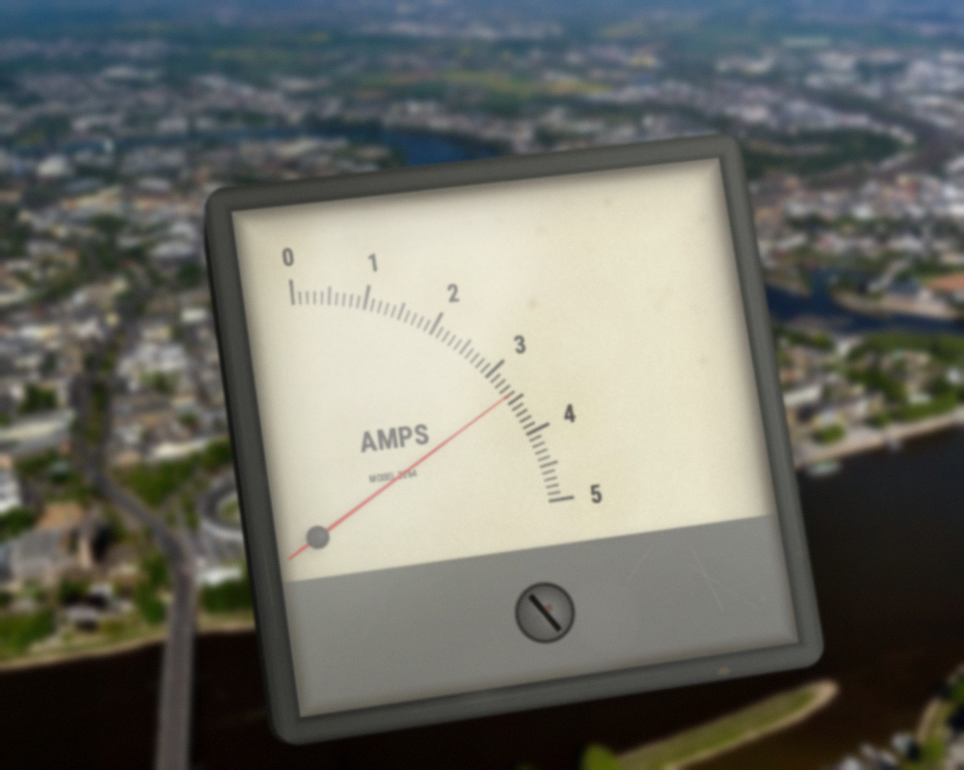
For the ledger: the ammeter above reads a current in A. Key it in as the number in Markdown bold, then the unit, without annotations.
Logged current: **3.4** A
